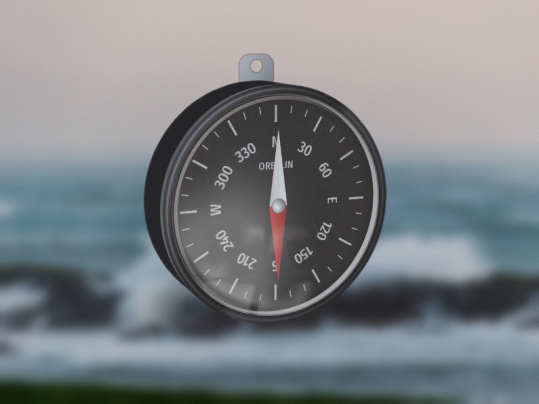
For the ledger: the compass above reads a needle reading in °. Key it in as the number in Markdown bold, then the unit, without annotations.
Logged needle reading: **180** °
